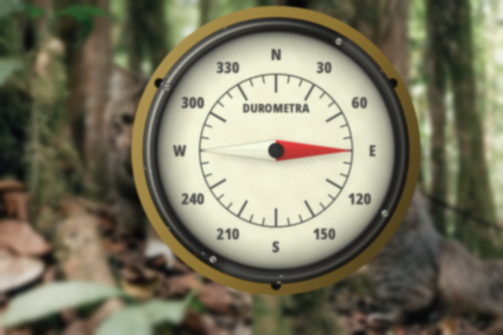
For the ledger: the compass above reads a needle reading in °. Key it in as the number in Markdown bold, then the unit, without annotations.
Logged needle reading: **90** °
